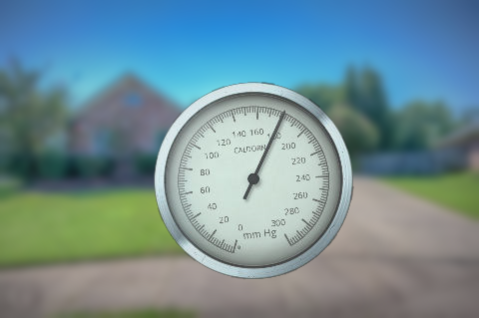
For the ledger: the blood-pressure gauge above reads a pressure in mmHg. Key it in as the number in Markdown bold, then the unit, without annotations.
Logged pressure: **180** mmHg
